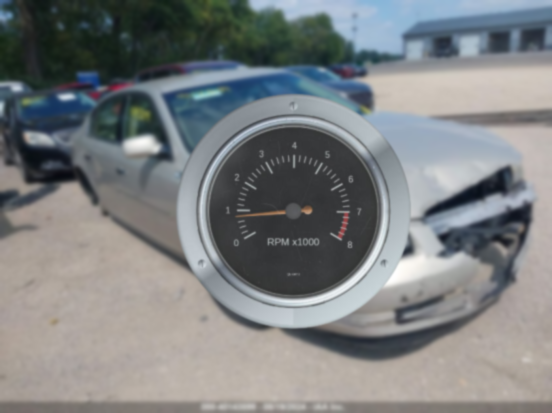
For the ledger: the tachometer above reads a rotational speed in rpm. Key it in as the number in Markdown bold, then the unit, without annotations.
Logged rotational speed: **800** rpm
